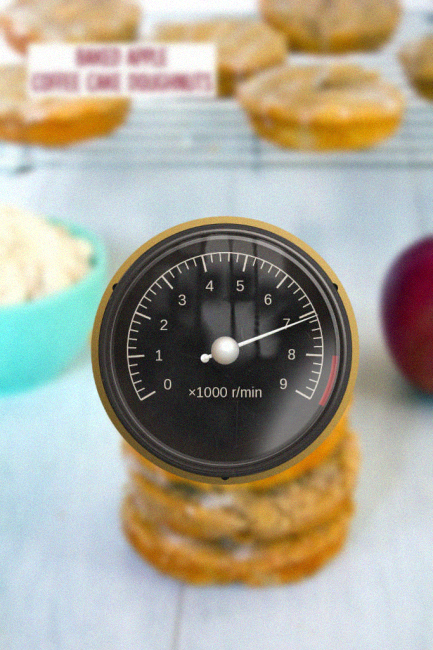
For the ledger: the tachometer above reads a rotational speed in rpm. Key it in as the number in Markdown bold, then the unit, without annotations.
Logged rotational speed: **7100** rpm
